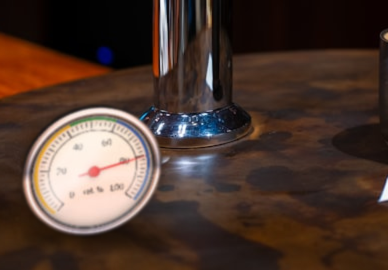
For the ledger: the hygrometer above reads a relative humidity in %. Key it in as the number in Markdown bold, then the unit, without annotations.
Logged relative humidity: **80** %
